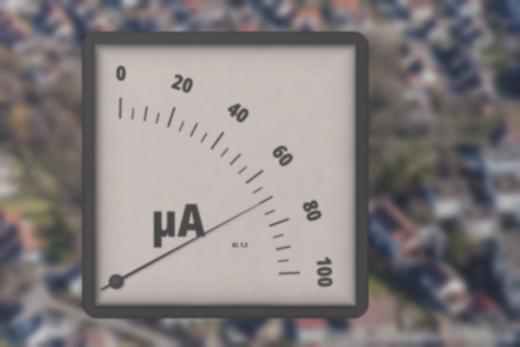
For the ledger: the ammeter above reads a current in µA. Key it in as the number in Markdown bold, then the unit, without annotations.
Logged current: **70** µA
